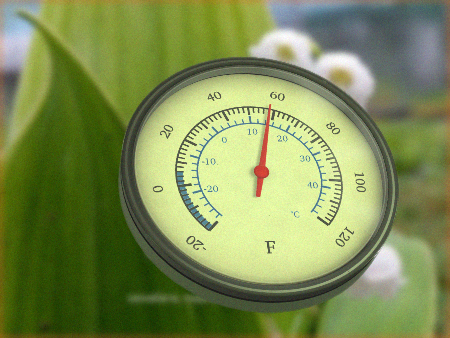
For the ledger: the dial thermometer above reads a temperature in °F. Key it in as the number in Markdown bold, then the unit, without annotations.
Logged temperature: **58** °F
